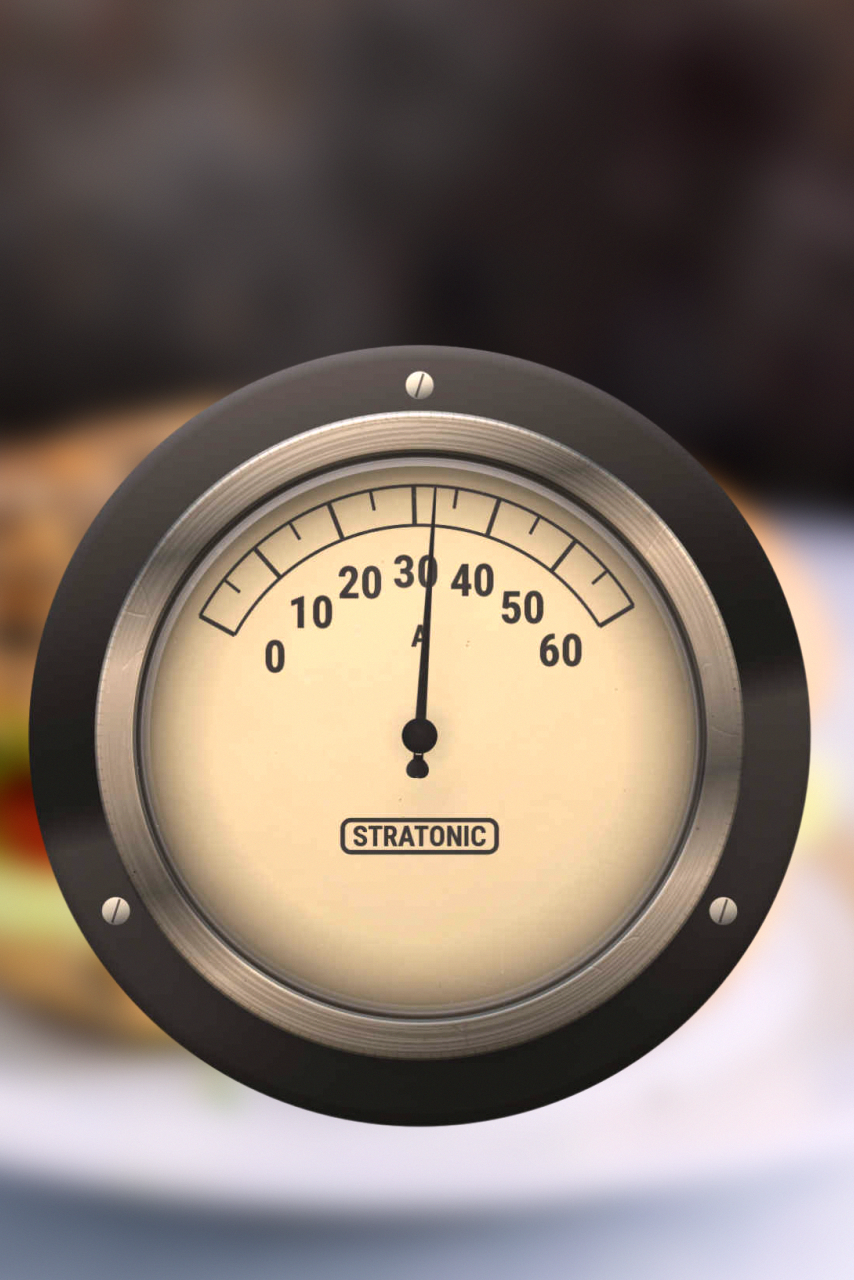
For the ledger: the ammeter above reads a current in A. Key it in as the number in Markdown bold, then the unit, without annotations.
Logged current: **32.5** A
